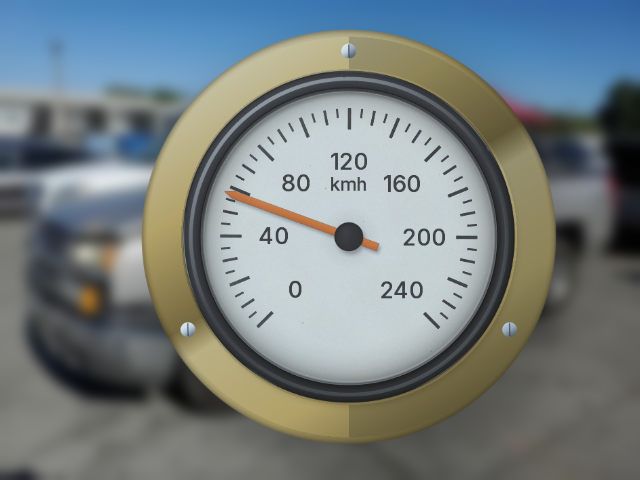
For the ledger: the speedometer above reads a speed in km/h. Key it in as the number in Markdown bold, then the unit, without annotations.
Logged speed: **57.5** km/h
